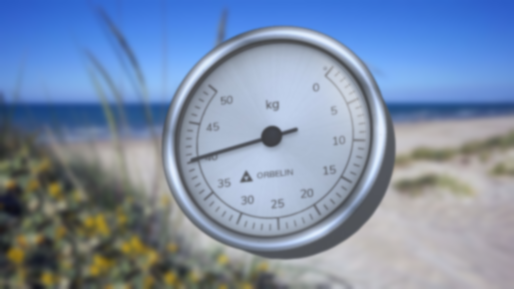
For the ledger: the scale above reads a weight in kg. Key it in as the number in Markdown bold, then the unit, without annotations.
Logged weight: **40** kg
